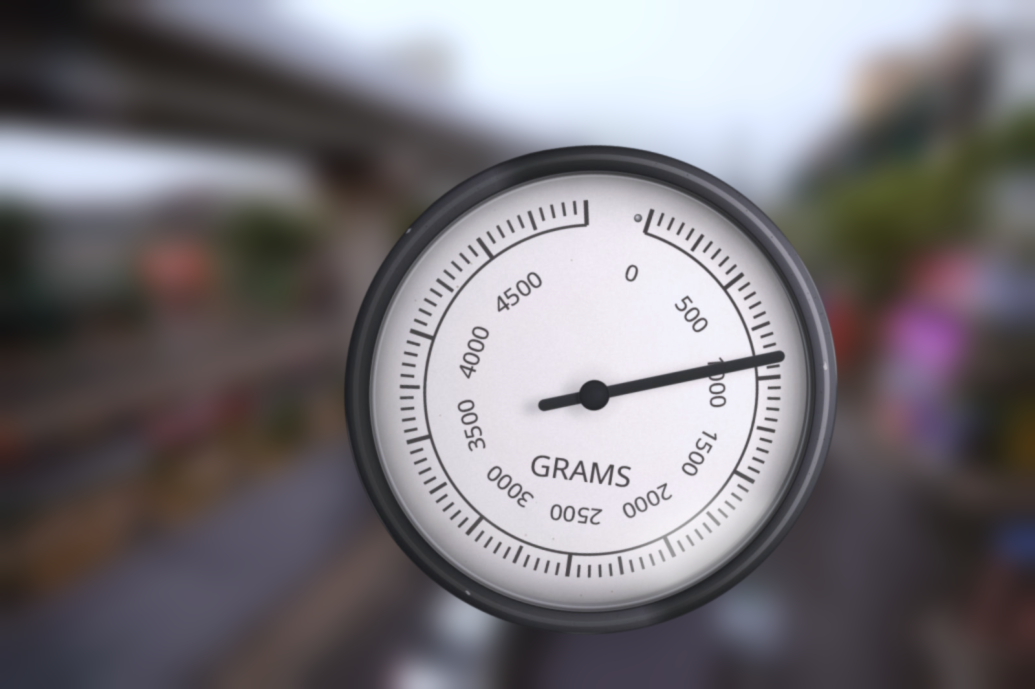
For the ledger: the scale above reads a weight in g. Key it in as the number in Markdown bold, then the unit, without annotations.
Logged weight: **900** g
